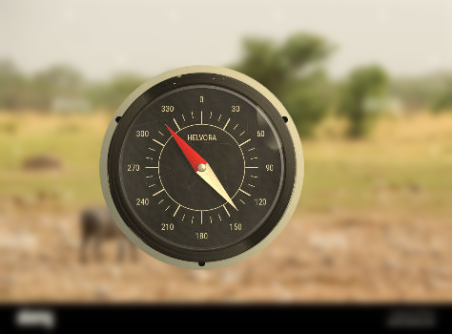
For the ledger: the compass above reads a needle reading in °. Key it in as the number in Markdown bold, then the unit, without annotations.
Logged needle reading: **320** °
